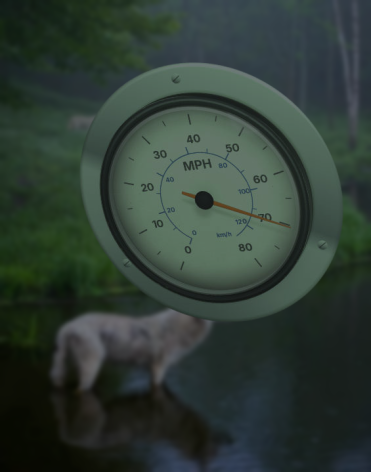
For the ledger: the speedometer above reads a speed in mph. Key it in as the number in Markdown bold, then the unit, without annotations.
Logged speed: **70** mph
